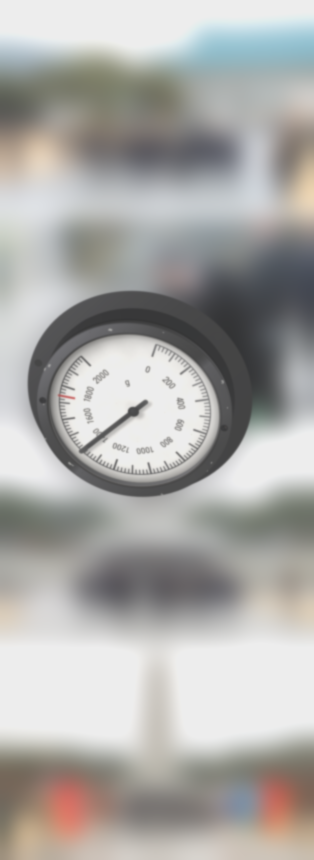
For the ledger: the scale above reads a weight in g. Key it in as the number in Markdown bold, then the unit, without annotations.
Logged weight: **1400** g
